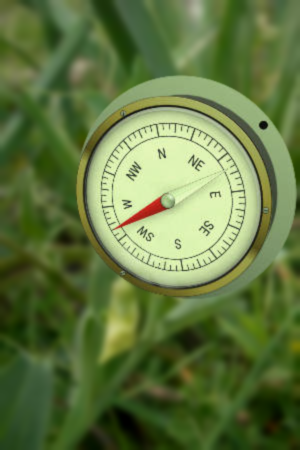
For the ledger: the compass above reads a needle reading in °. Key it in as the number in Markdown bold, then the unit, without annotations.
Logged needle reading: **250** °
